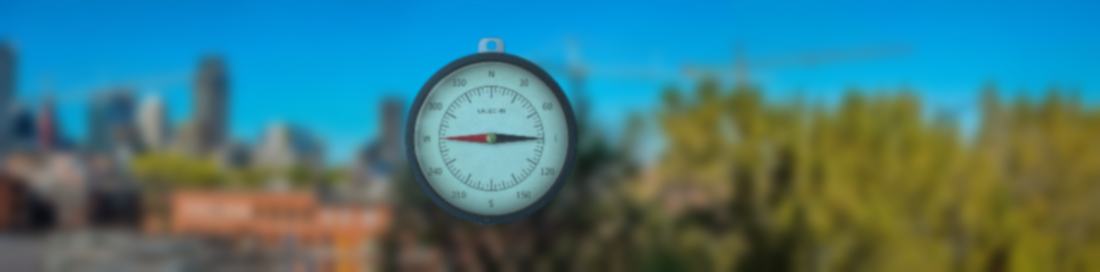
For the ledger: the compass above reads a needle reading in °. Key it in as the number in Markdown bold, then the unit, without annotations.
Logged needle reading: **270** °
